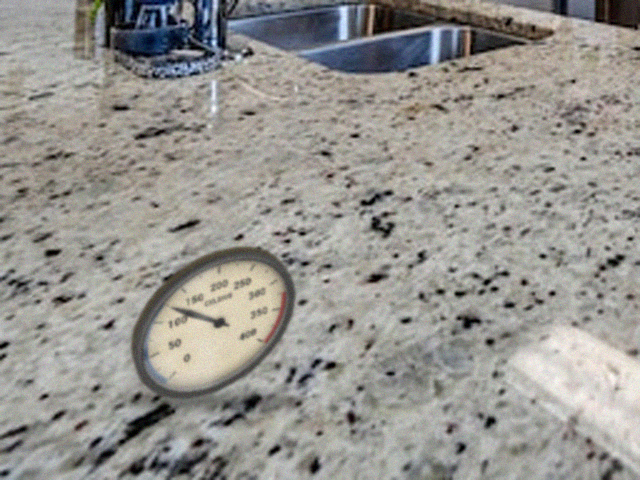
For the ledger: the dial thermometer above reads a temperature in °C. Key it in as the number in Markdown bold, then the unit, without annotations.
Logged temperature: **125** °C
